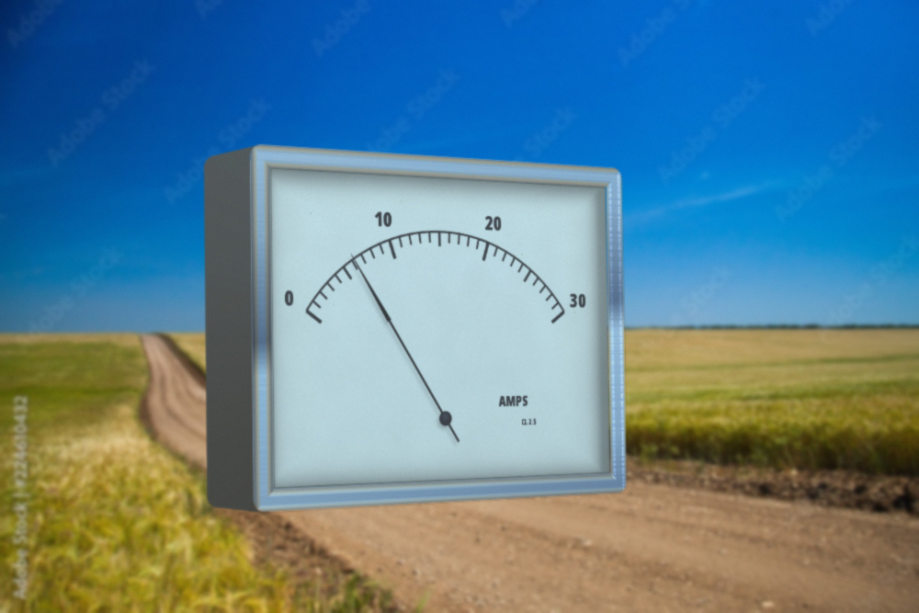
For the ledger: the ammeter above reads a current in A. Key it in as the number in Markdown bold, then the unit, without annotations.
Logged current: **6** A
